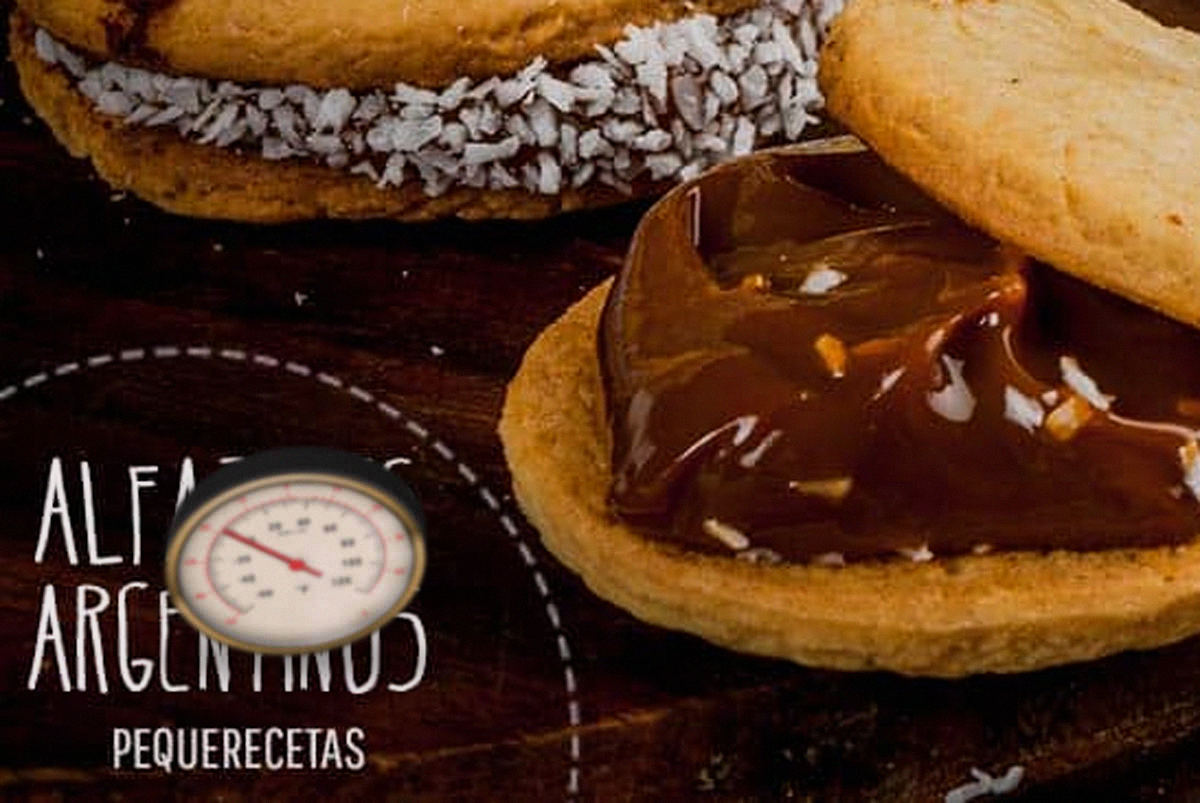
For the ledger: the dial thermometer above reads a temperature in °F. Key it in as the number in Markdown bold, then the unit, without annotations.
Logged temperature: **0** °F
